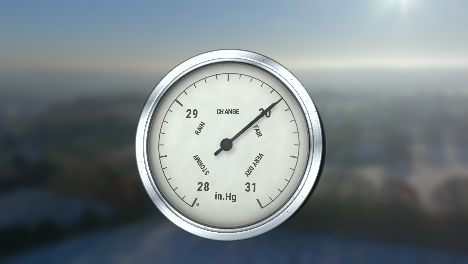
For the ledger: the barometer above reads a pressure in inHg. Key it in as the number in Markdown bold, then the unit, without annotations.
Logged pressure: **30** inHg
